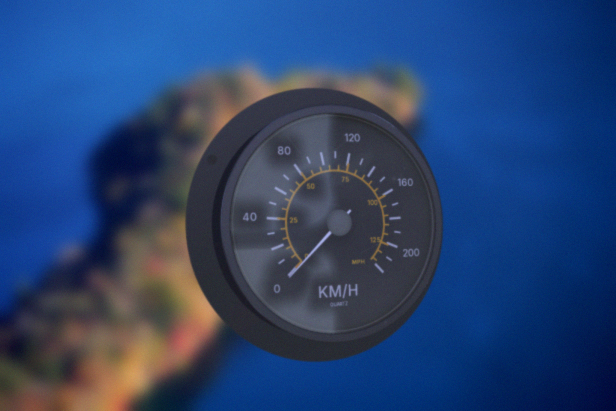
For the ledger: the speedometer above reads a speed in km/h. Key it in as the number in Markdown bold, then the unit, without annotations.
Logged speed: **0** km/h
